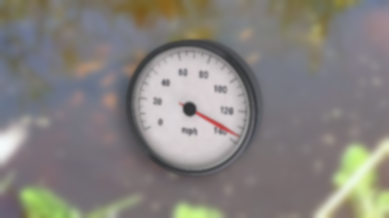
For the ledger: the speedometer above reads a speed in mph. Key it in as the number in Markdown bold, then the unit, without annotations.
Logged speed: **135** mph
